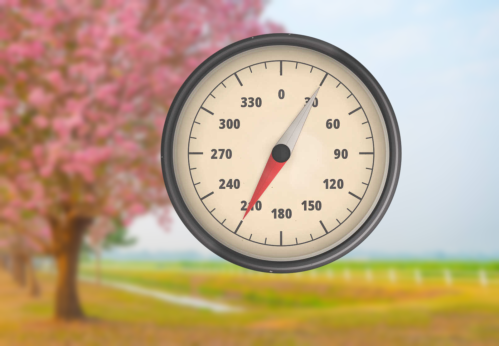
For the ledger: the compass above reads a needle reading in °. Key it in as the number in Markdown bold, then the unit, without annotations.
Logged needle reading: **210** °
